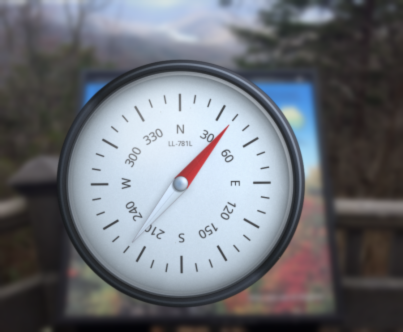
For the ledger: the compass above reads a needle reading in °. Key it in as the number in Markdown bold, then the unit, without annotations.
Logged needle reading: **40** °
